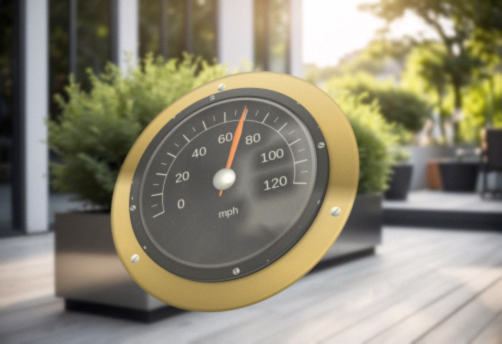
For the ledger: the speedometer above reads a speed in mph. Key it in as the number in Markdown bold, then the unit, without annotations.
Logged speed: **70** mph
